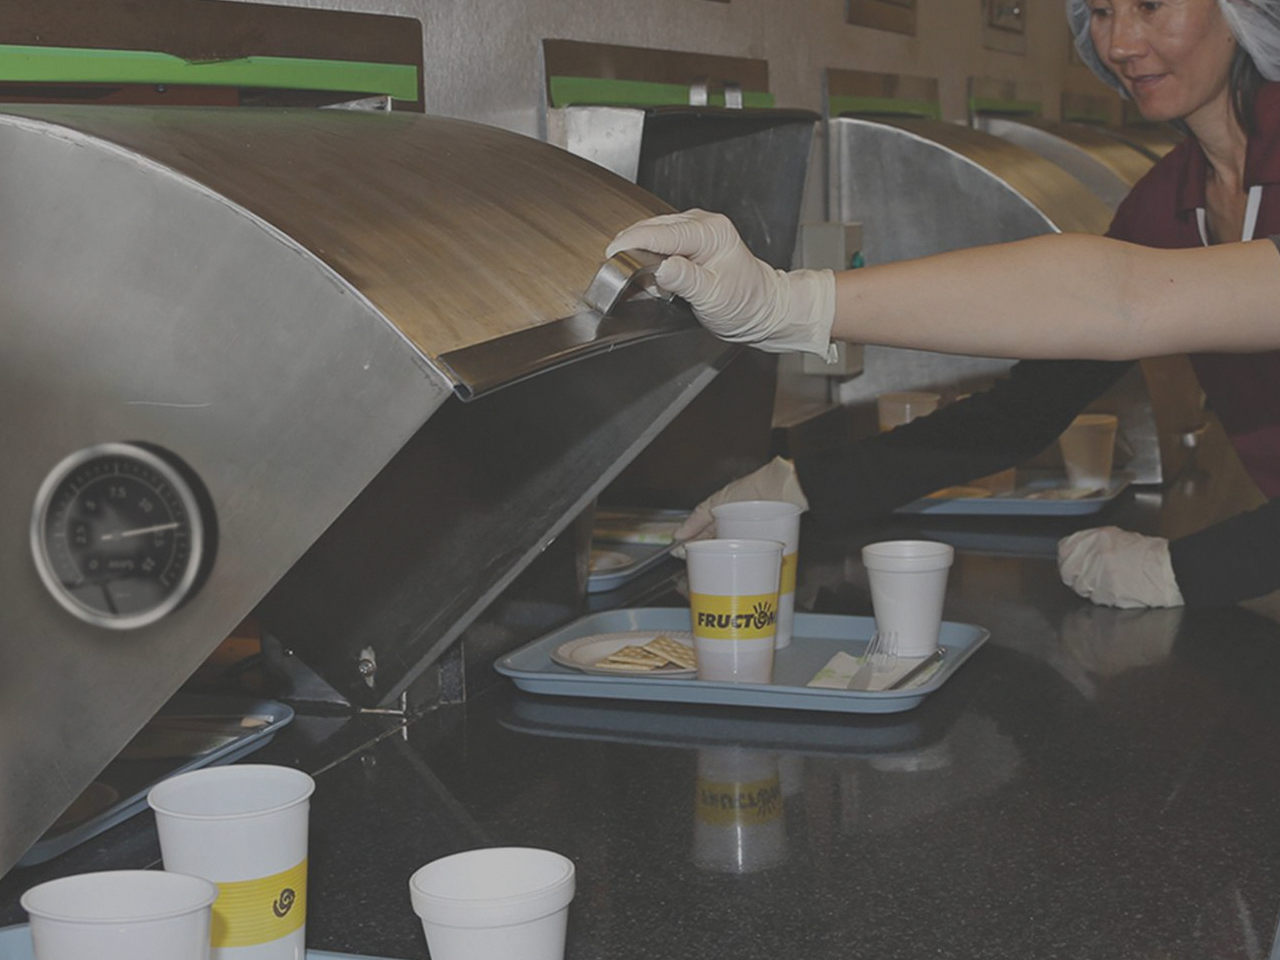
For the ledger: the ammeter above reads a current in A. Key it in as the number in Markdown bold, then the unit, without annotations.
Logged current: **12** A
